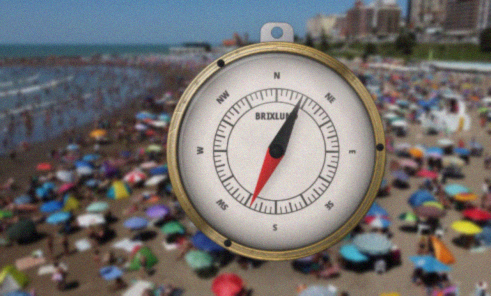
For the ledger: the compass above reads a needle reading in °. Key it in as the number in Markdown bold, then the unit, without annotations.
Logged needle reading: **205** °
